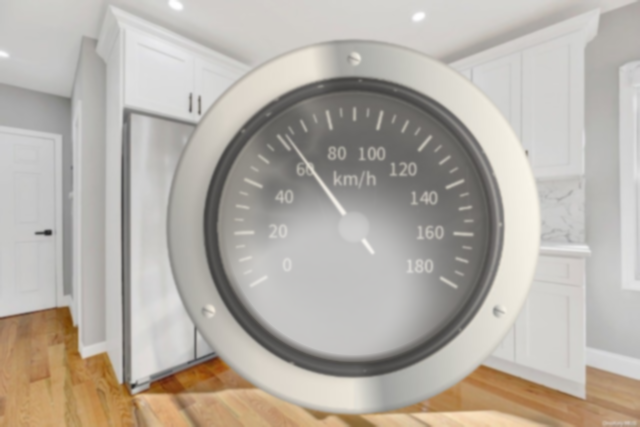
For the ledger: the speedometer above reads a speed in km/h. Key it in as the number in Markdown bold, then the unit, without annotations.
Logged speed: **62.5** km/h
